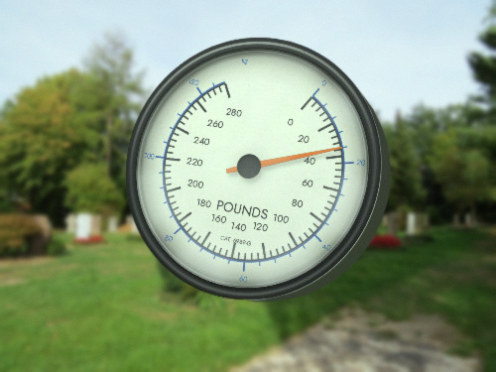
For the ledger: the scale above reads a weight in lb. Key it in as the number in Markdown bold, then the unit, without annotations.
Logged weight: **36** lb
